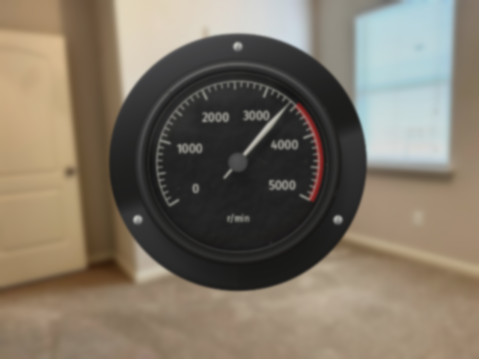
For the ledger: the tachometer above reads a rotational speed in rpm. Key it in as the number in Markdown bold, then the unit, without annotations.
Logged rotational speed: **3400** rpm
